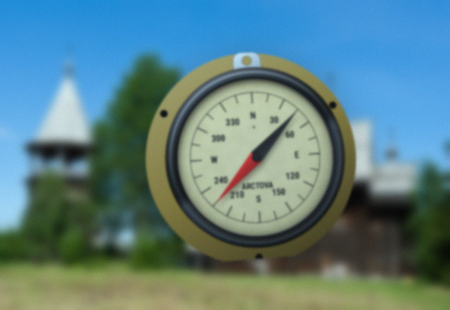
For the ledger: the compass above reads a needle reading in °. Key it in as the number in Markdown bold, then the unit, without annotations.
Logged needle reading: **225** °
